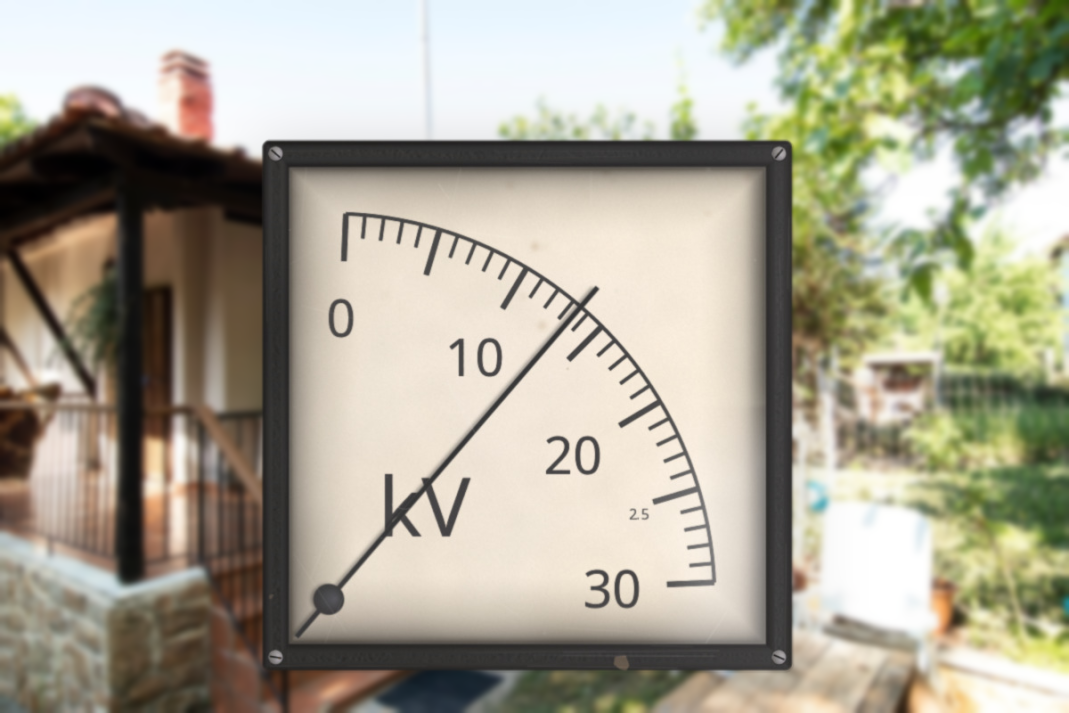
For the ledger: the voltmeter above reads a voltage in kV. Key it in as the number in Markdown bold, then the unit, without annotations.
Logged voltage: **13.5** kV
